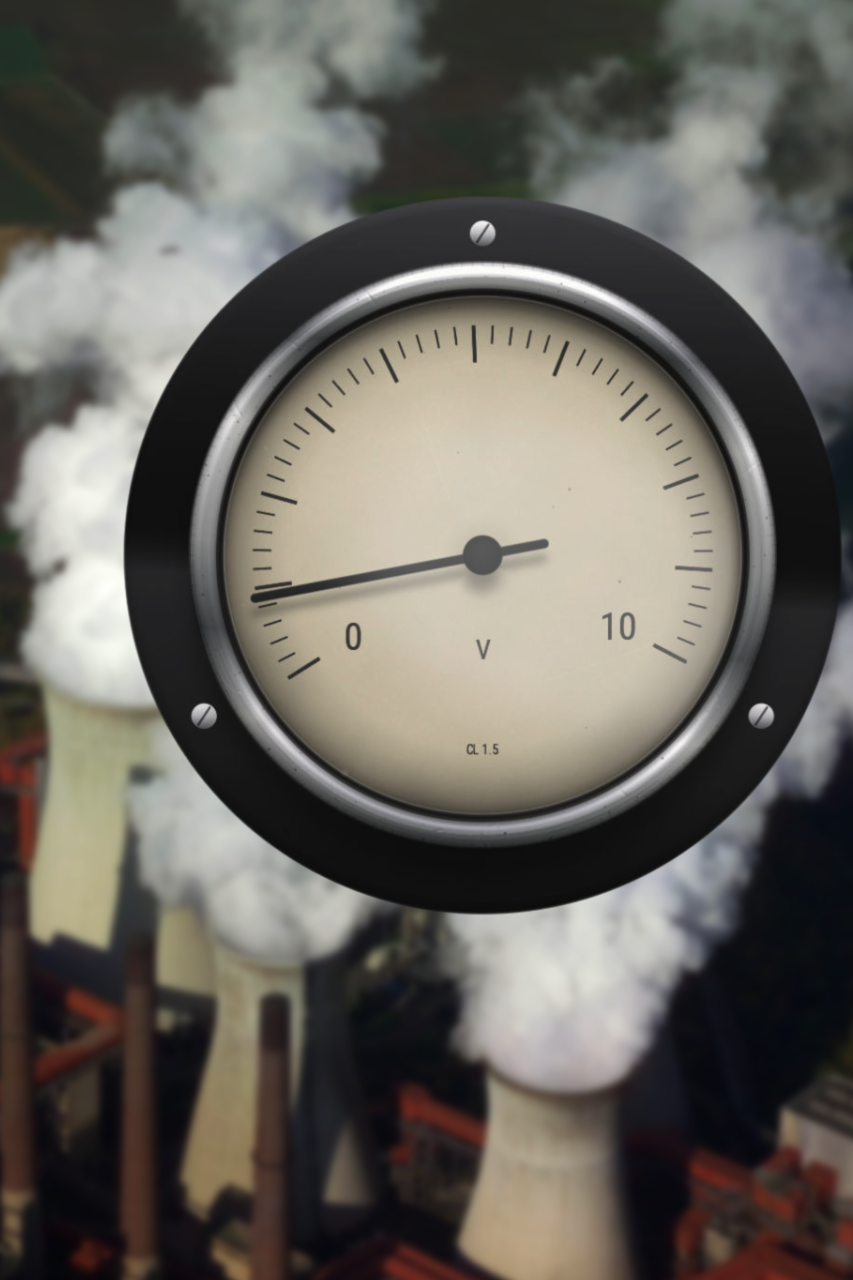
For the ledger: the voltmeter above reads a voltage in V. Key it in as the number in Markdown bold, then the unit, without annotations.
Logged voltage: **0.9** V
